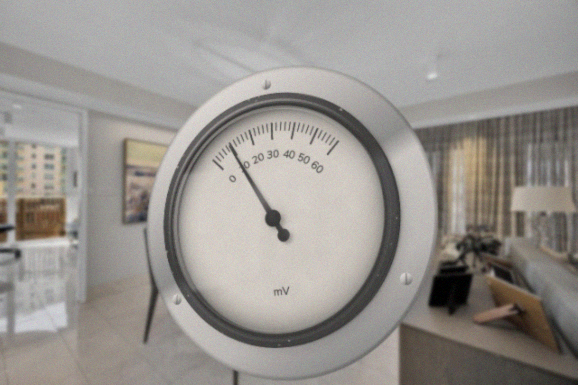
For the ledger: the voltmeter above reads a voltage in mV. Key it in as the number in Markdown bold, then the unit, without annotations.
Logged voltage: **10** mV
